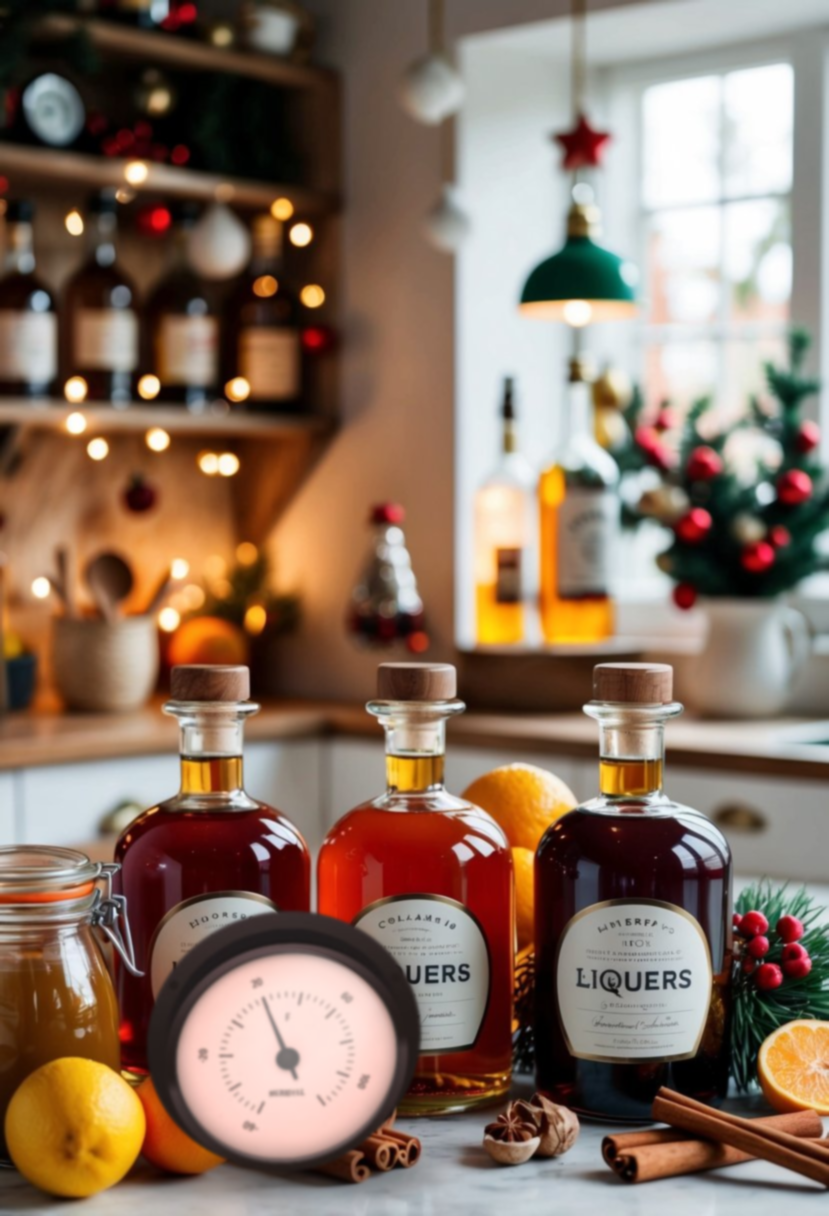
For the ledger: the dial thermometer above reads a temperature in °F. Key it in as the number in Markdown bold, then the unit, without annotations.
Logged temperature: **20** °F
